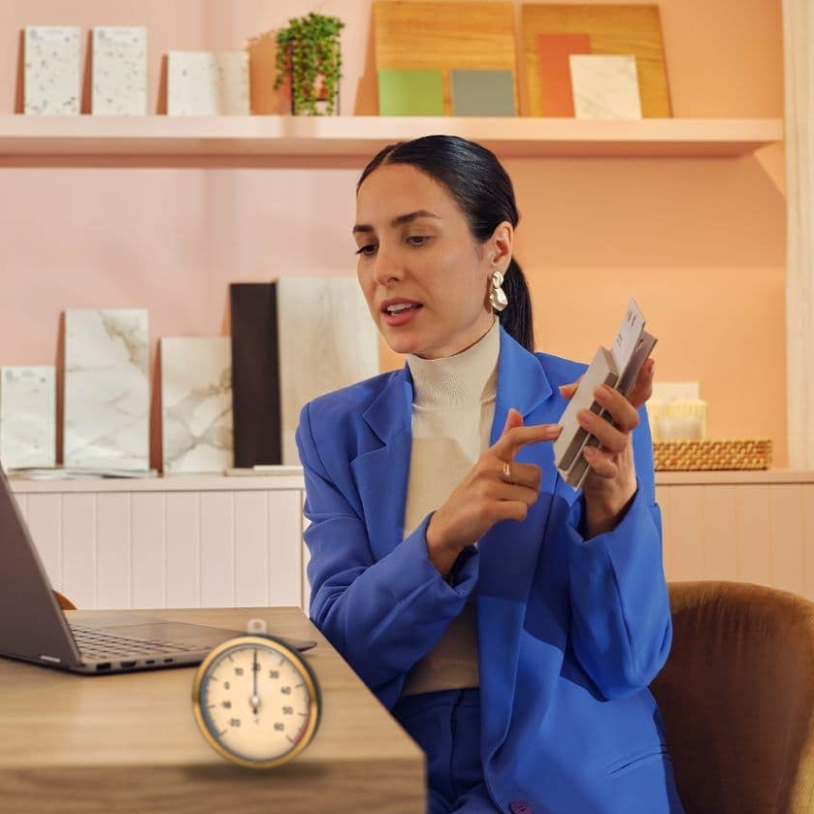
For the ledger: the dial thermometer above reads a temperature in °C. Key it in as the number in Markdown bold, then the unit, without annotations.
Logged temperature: **20** °C
